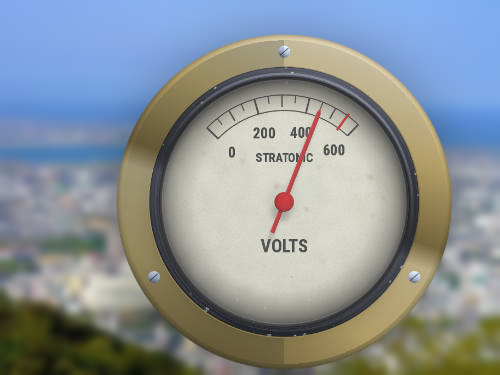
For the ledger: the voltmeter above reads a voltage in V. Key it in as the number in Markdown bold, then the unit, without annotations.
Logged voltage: **450** V
